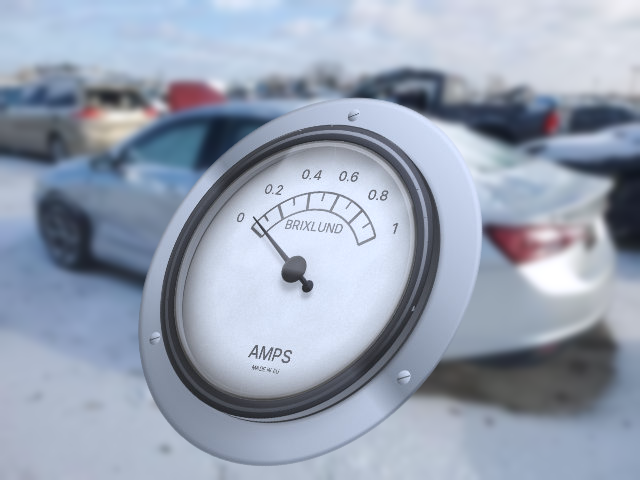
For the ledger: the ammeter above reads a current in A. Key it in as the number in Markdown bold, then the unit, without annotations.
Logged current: **0.05** A
